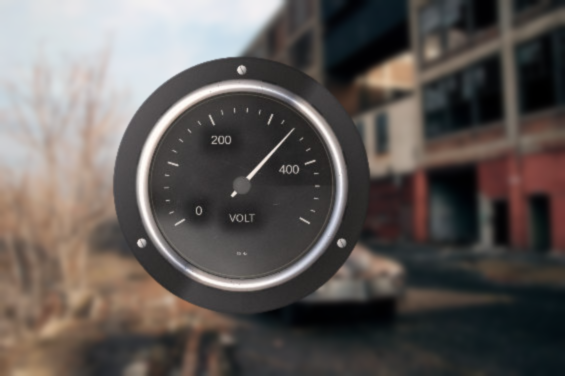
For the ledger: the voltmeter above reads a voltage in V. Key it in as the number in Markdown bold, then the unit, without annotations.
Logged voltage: **340** V
